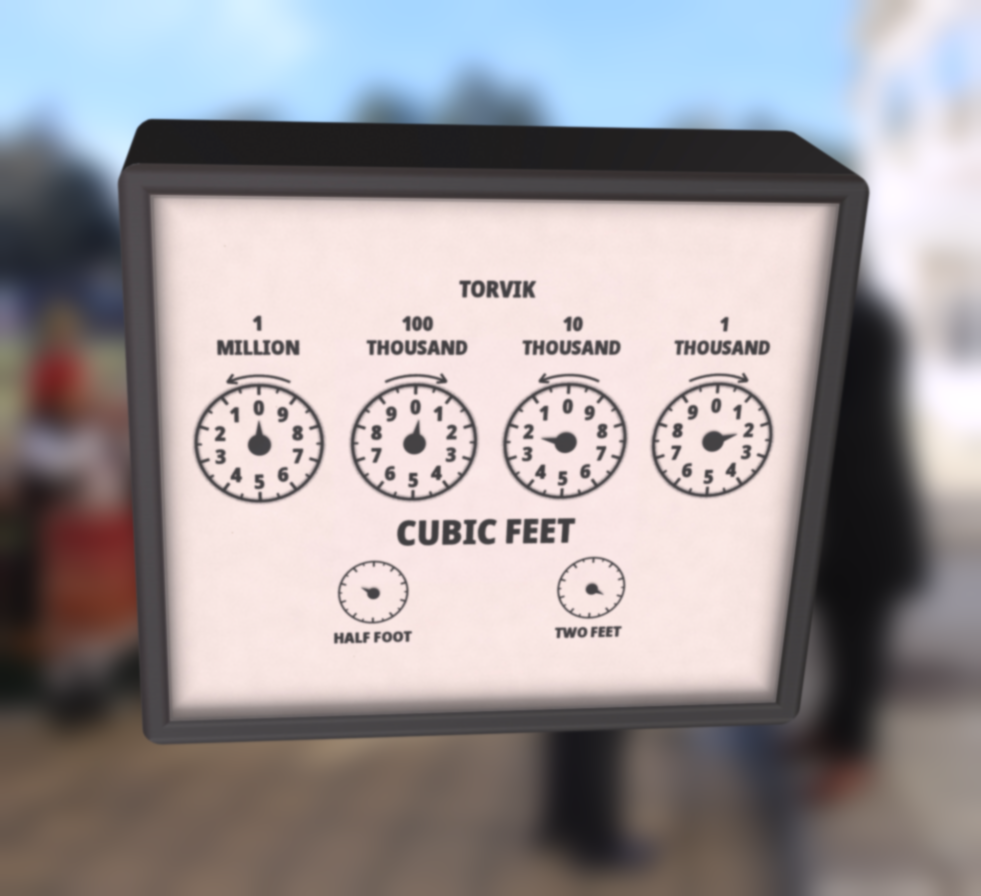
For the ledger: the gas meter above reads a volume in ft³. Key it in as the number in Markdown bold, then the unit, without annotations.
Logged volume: **2200** ft³
